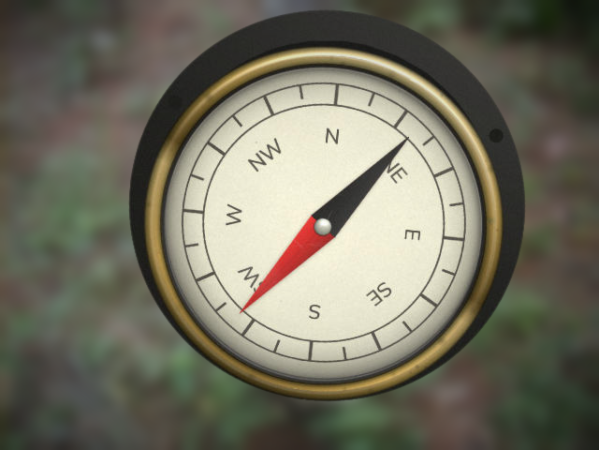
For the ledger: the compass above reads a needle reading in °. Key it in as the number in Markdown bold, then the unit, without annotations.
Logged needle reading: **217.5** °
